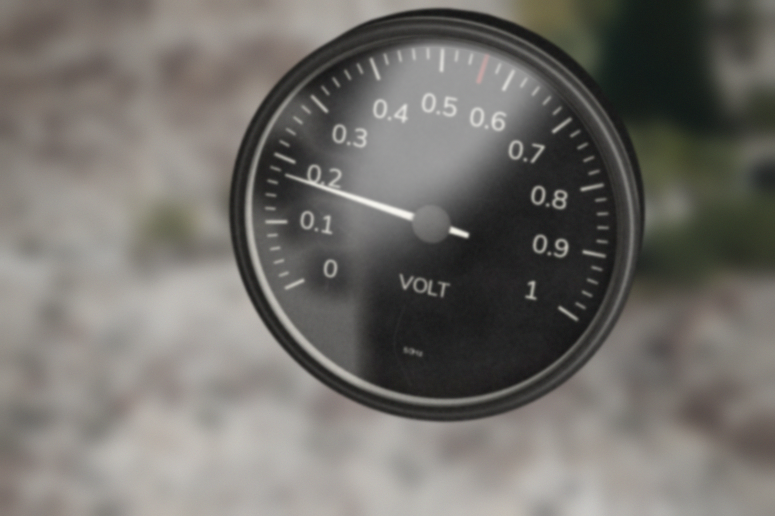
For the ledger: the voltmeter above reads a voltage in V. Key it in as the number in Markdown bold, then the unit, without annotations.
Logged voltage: **0.18** V
